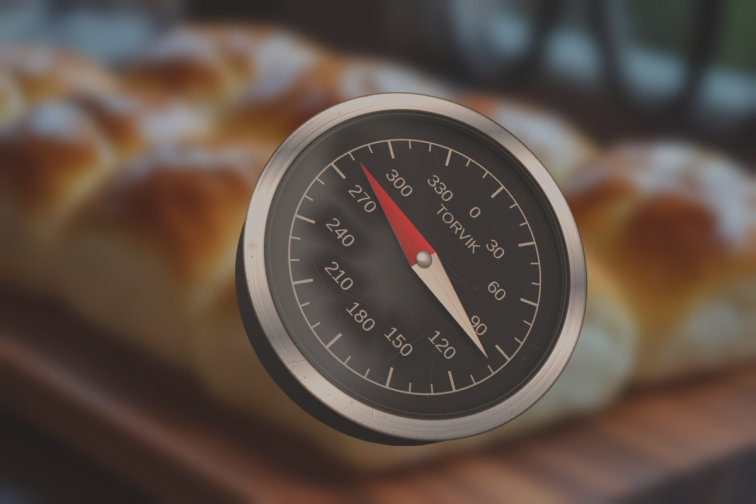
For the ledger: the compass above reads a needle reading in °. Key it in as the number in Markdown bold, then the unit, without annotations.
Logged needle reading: **280** °
